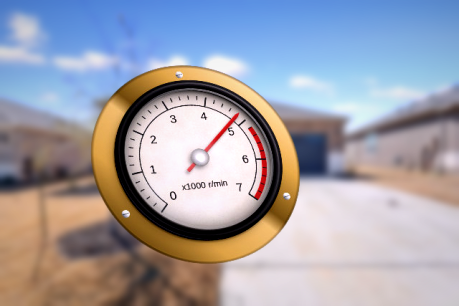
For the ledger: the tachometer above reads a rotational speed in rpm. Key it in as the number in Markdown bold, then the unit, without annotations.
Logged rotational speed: **4800** rpm
